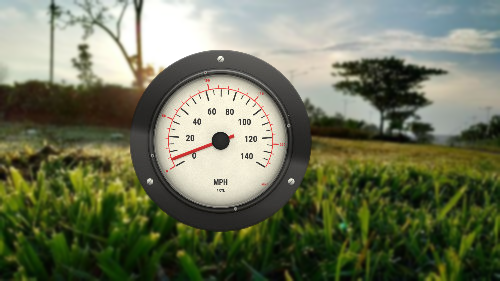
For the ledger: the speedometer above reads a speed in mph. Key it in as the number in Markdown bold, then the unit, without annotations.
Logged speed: **5** mph
